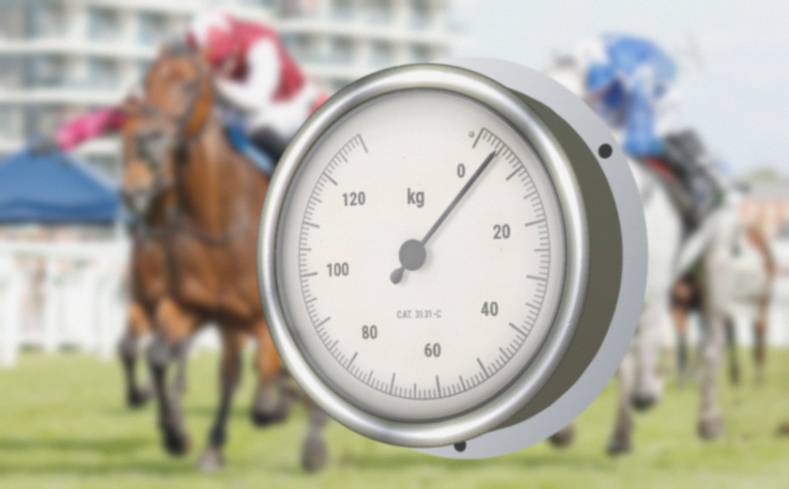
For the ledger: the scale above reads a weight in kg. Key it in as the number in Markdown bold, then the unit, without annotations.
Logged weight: **5** kg
